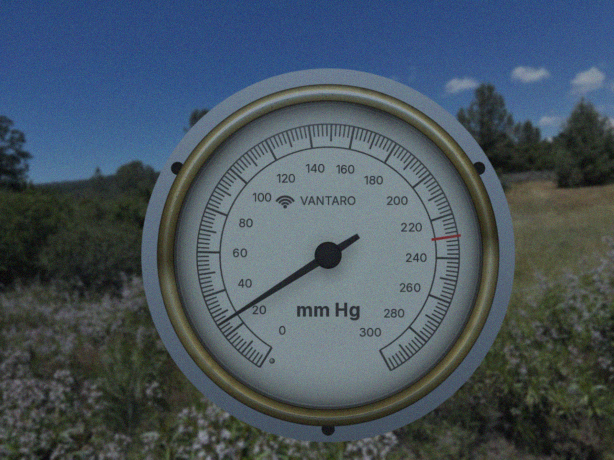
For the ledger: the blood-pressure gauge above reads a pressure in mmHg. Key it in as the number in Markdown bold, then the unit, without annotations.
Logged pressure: **26** mmHg
